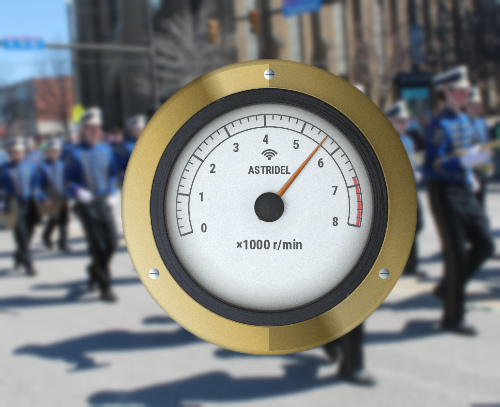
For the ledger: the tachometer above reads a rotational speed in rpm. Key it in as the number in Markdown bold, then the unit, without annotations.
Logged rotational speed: **5600** rpm
